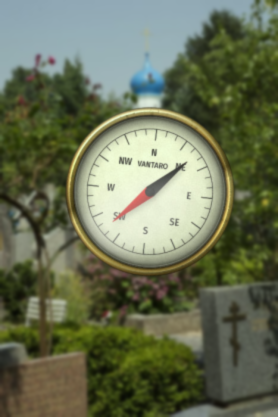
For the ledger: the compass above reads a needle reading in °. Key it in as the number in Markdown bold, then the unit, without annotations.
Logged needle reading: **225** °
